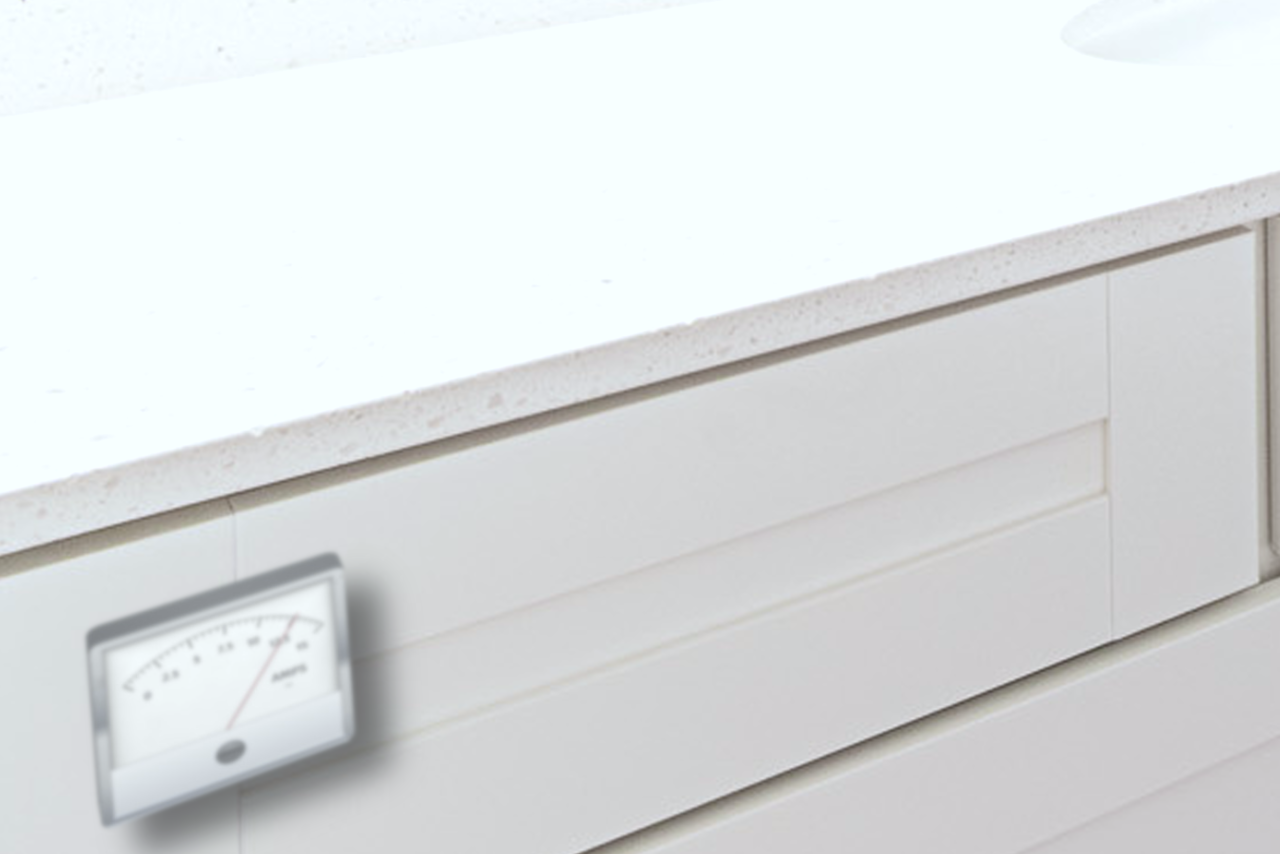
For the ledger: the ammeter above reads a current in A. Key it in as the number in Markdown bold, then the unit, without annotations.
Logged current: **12.5** A
